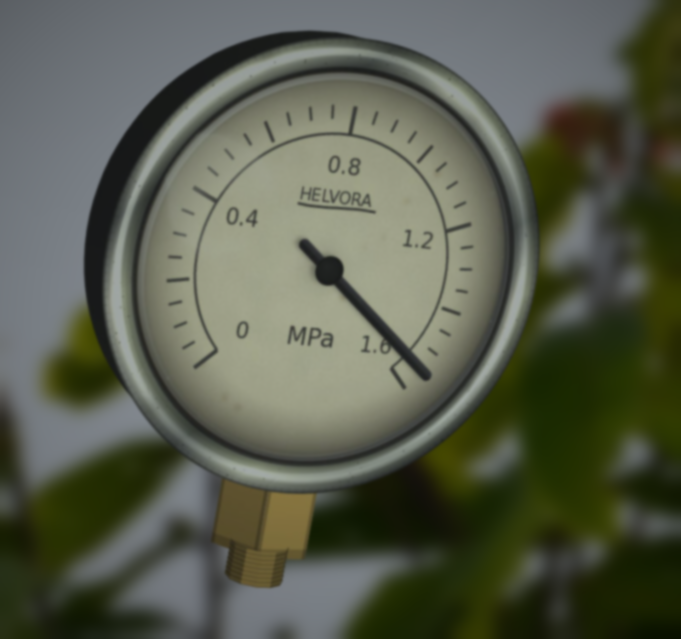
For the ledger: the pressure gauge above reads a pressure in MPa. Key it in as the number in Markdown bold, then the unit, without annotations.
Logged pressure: **1.55** MPa
